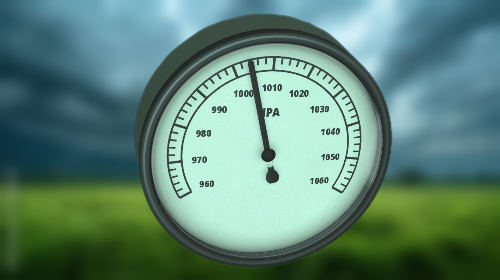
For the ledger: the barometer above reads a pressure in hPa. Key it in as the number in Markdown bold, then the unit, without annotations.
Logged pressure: **1004** hPa
